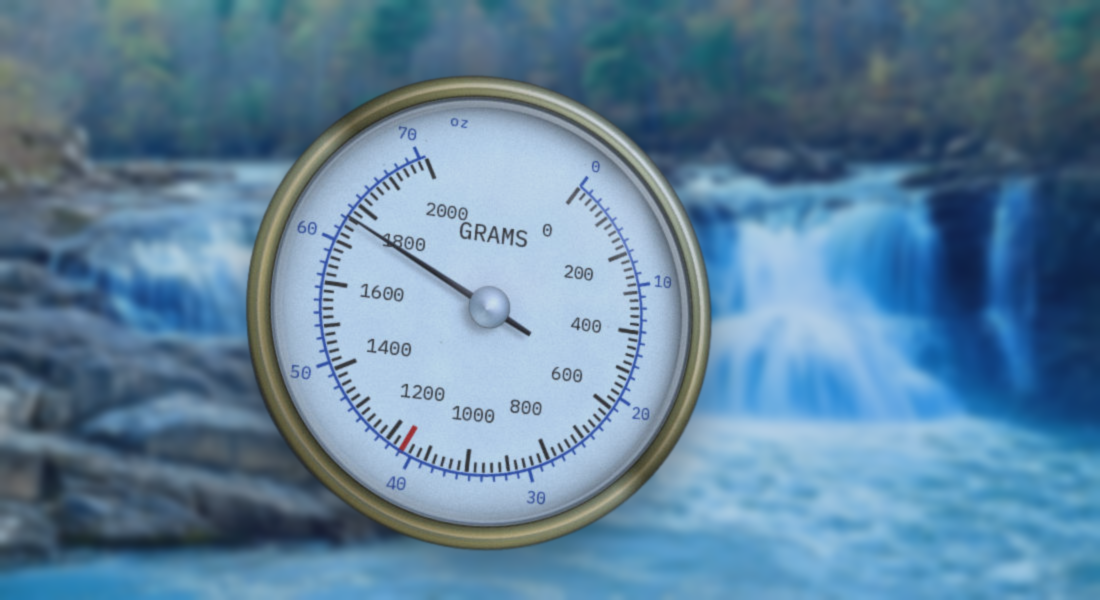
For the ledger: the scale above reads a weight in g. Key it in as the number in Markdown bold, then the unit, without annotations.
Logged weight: **1760** g
